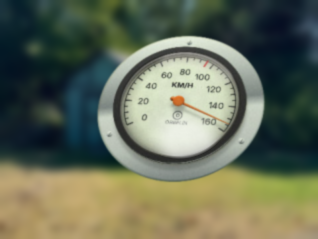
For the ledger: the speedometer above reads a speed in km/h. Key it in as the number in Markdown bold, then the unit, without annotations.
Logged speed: **155** km/h
